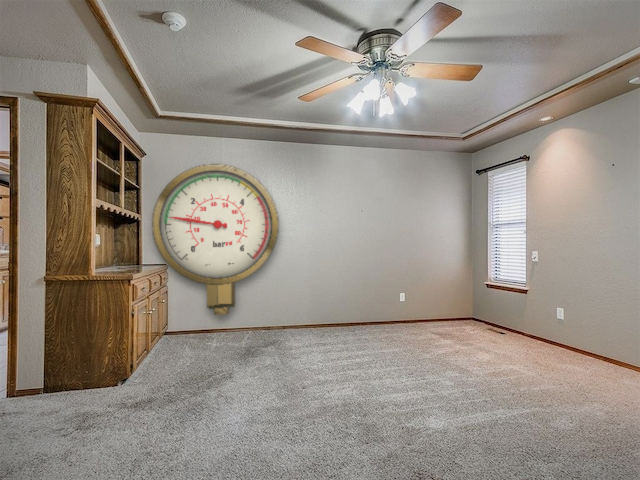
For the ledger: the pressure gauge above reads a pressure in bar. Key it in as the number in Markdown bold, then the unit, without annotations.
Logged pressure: **1.2** bar
